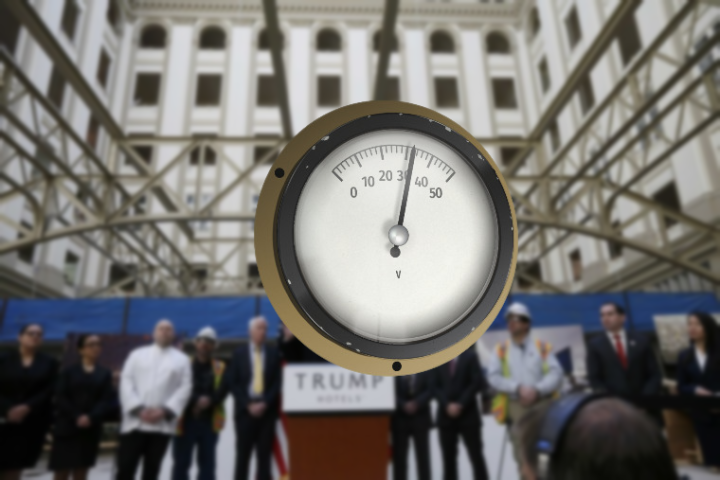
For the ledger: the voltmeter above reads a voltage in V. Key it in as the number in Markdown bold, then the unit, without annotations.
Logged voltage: **32** V
